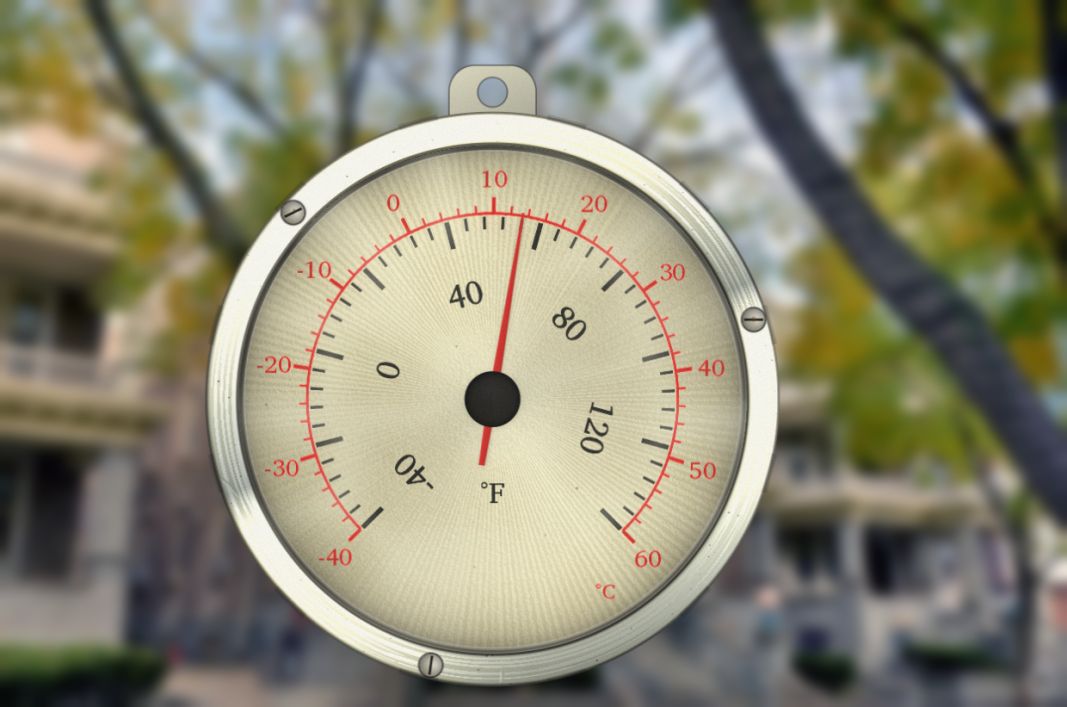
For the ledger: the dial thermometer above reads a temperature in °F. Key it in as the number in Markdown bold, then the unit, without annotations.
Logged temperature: **56** °F
